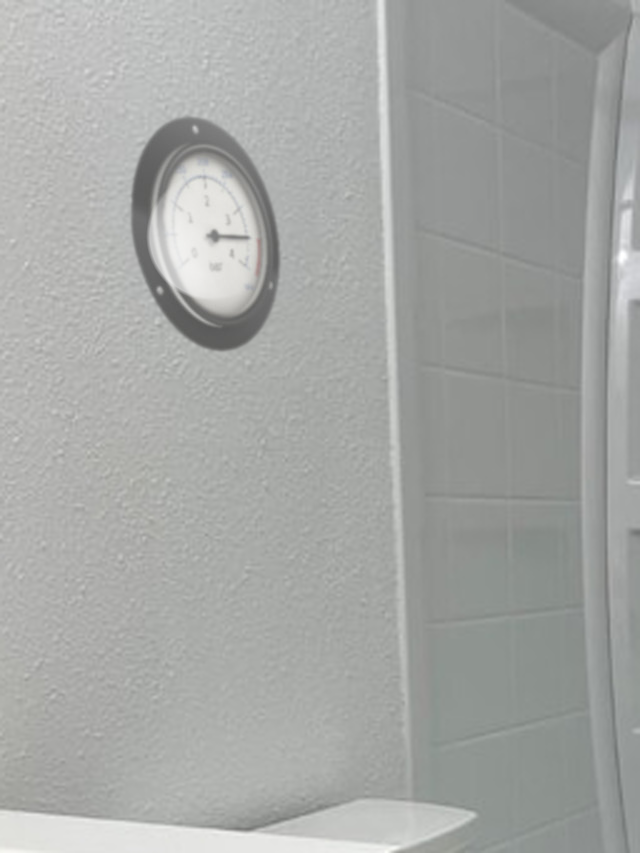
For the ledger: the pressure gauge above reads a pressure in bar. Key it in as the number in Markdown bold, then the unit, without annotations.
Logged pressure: **3.5** bar
